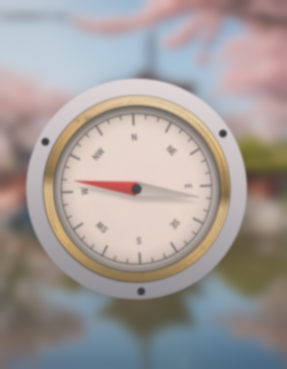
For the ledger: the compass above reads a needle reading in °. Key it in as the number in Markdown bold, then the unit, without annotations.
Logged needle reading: **280** °
